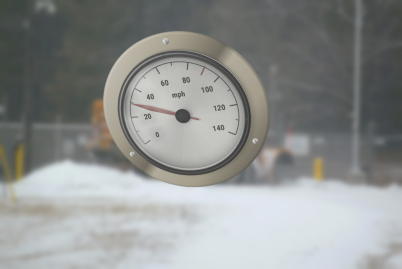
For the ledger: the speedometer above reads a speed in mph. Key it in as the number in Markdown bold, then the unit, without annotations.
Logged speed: **30** mph
